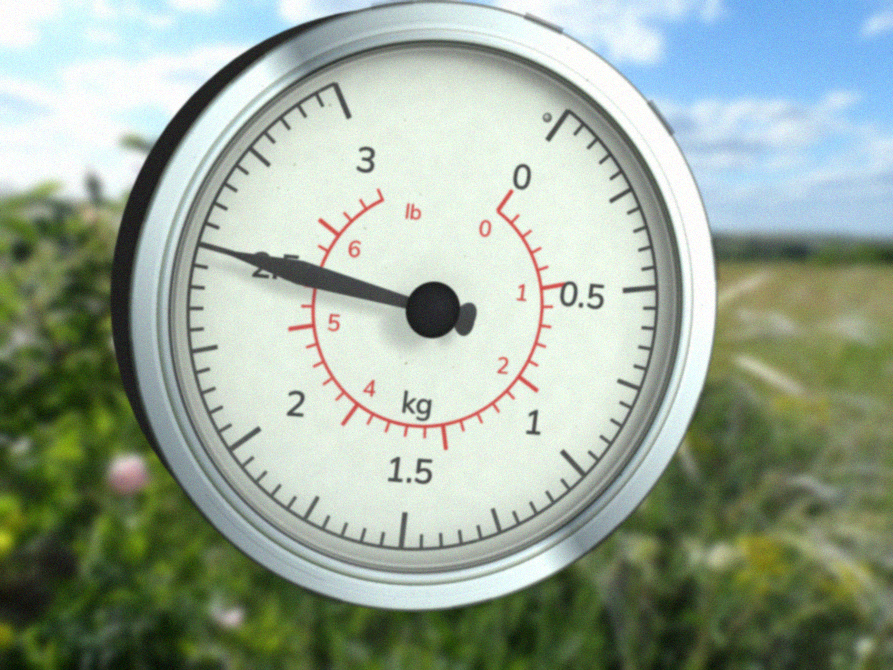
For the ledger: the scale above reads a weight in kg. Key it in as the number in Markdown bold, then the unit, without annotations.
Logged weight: **2.5** kg
